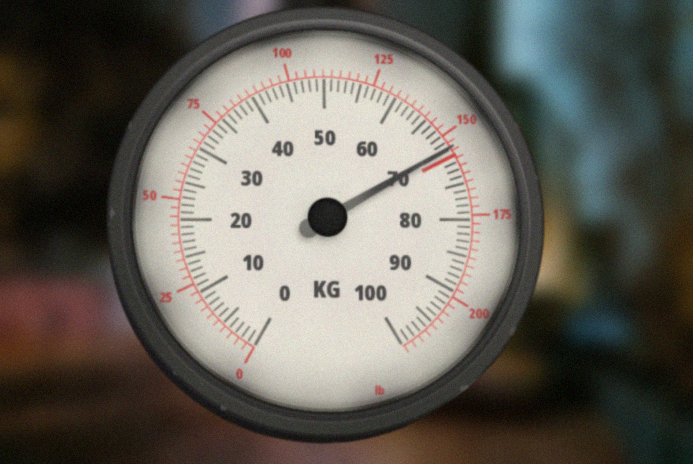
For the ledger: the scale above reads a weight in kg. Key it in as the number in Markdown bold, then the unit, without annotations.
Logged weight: **70** kg
